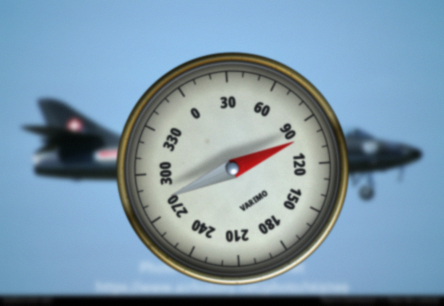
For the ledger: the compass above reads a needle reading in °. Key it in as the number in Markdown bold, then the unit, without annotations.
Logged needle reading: **100** °
